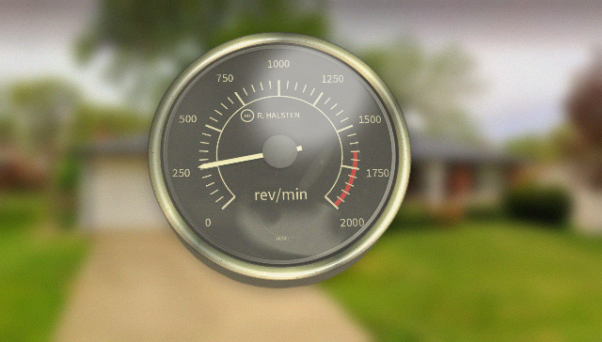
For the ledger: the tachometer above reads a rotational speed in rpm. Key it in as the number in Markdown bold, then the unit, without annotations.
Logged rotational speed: **250** rpm
